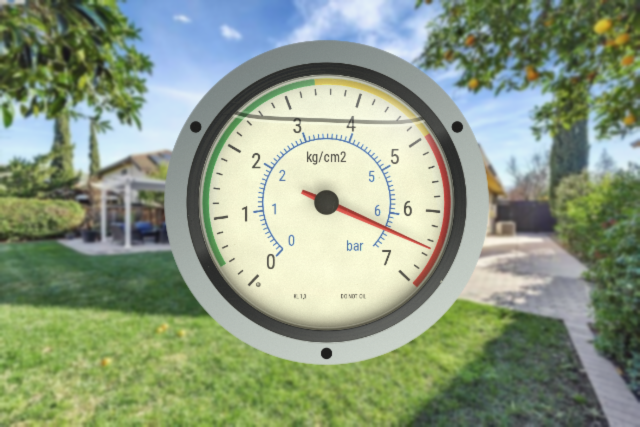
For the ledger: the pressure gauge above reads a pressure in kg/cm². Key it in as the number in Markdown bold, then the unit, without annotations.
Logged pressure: **6.5** kg/cm²
